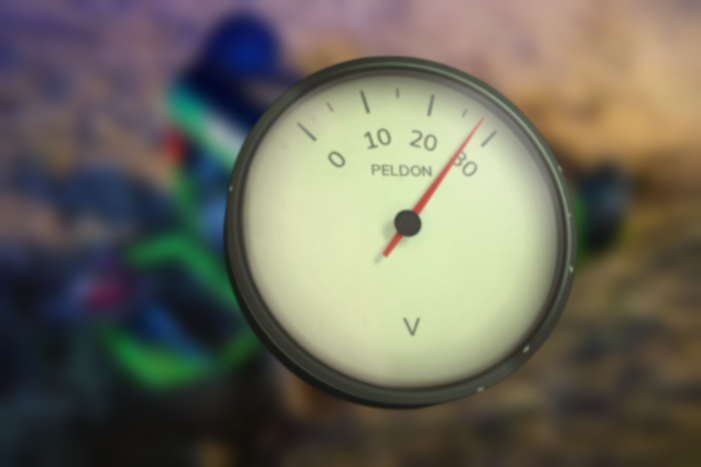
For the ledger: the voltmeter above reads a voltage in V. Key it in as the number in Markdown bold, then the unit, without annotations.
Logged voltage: **27.5** V
